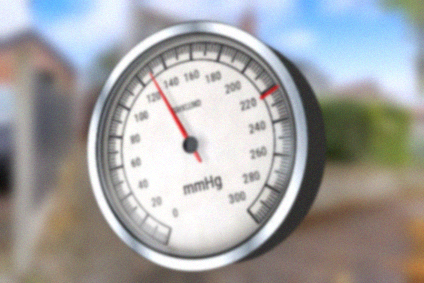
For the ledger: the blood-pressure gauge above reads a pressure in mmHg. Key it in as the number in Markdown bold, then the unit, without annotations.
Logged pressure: **130** mmHg
